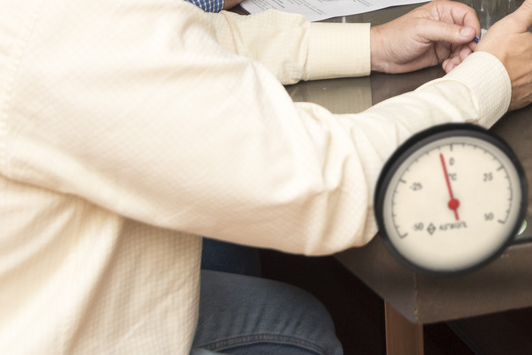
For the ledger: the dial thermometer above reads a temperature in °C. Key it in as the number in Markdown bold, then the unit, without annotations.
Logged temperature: **-5** °C
